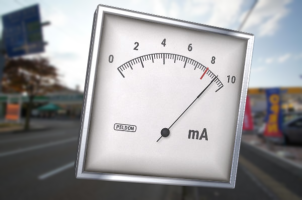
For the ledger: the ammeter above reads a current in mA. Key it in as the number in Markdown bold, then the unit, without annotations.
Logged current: **9** mA
